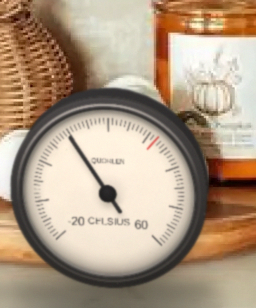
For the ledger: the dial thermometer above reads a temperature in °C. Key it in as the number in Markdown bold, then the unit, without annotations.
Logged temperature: **10** °C
